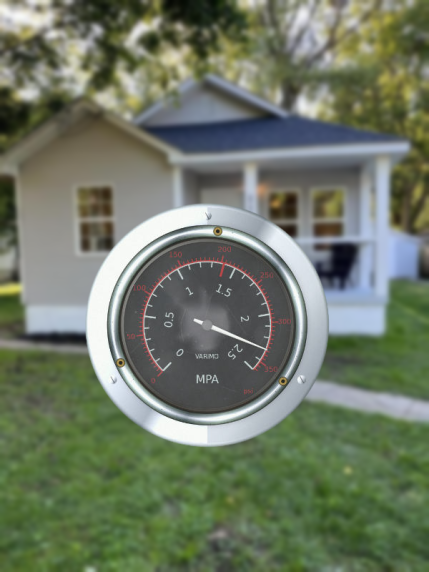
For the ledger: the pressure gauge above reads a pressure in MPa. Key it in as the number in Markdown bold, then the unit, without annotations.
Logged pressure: **2.3** MPa
